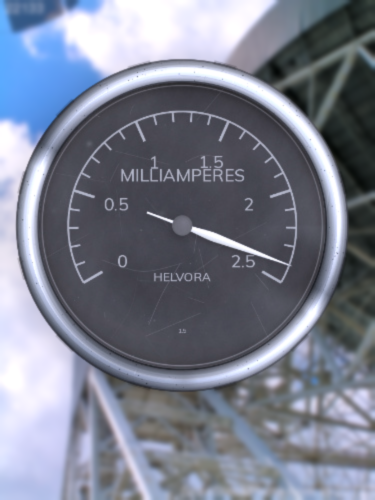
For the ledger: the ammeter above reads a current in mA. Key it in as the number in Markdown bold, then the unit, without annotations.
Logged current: **2.4** mA
